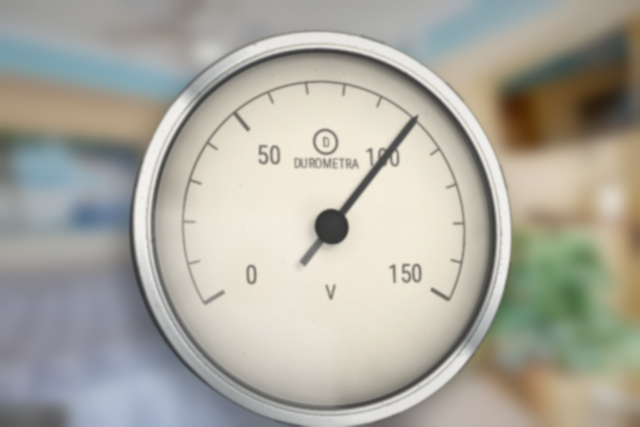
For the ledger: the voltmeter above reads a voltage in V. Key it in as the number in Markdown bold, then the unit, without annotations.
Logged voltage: **100** V
